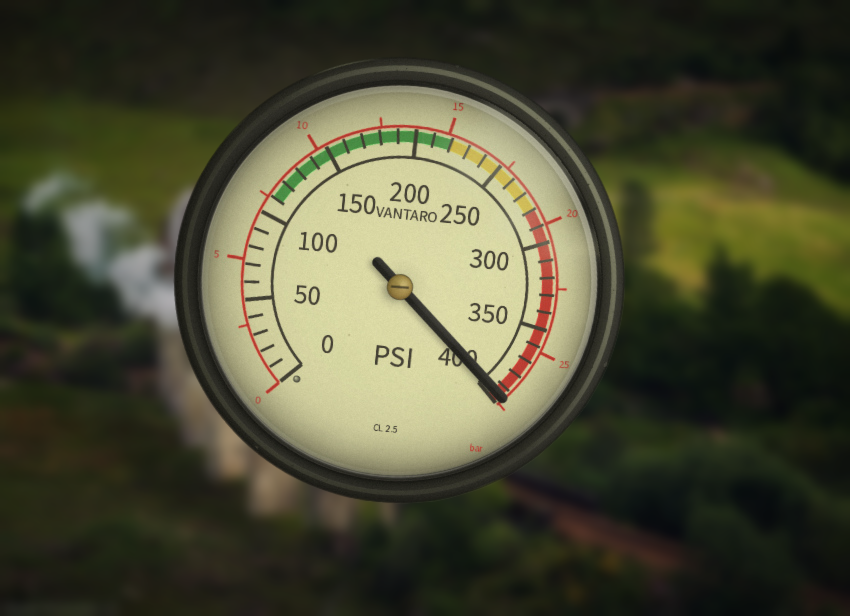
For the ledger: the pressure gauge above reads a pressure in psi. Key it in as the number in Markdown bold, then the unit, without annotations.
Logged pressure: **395** psi
